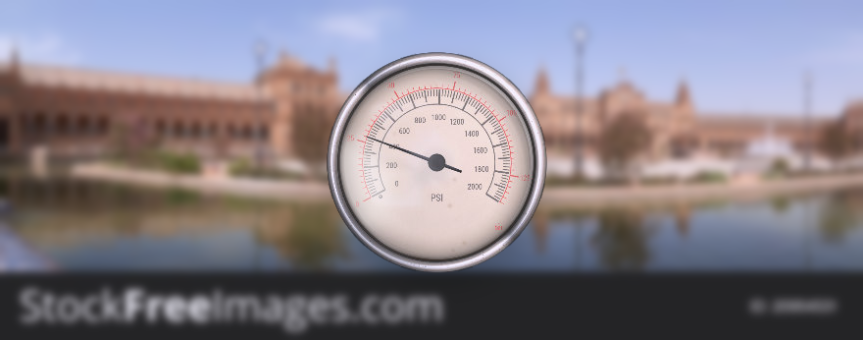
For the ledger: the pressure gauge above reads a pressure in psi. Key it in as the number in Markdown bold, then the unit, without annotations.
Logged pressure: **400** psi
